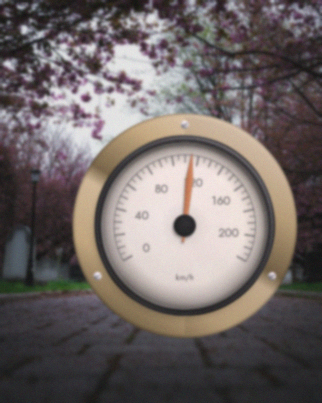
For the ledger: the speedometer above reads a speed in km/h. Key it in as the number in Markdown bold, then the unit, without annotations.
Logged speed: **115** km/h
